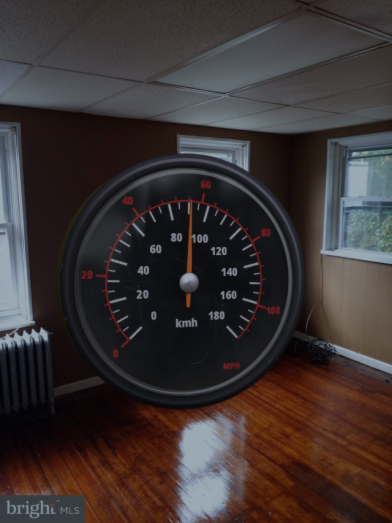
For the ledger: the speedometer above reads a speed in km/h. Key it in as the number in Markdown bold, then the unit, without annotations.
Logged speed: **90** km/h
